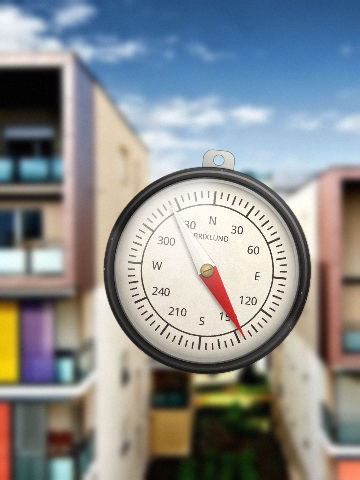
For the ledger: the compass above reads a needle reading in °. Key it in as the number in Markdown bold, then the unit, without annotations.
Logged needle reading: **145** °
